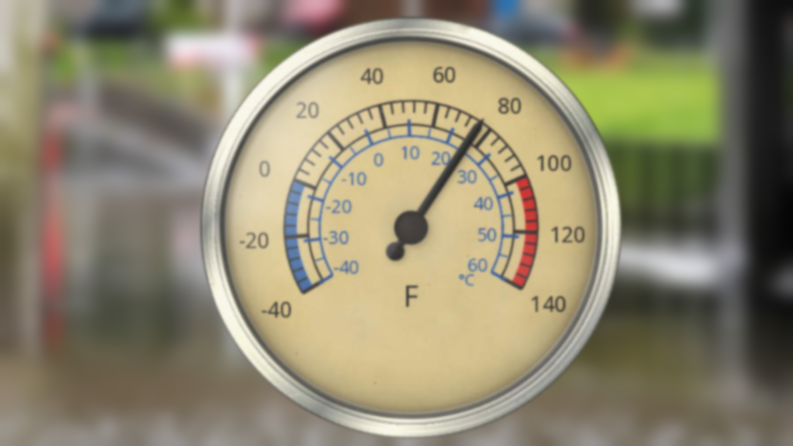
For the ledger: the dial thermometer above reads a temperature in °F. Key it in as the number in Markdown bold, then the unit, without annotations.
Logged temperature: **76** °F
